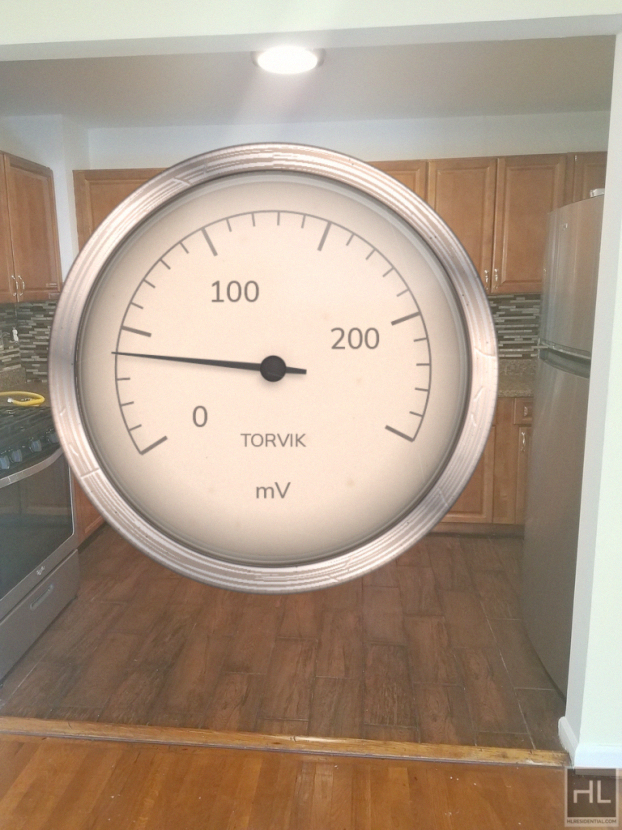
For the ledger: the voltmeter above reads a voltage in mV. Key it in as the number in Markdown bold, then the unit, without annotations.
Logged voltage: **40** mV
